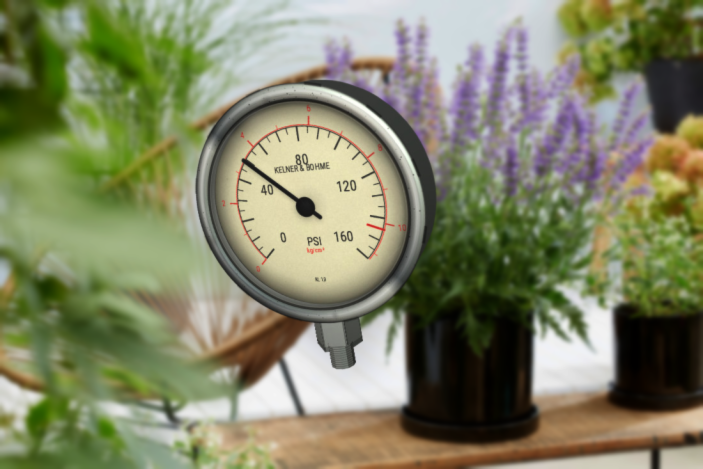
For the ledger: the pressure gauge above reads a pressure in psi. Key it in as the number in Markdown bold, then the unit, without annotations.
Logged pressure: **50** psi
